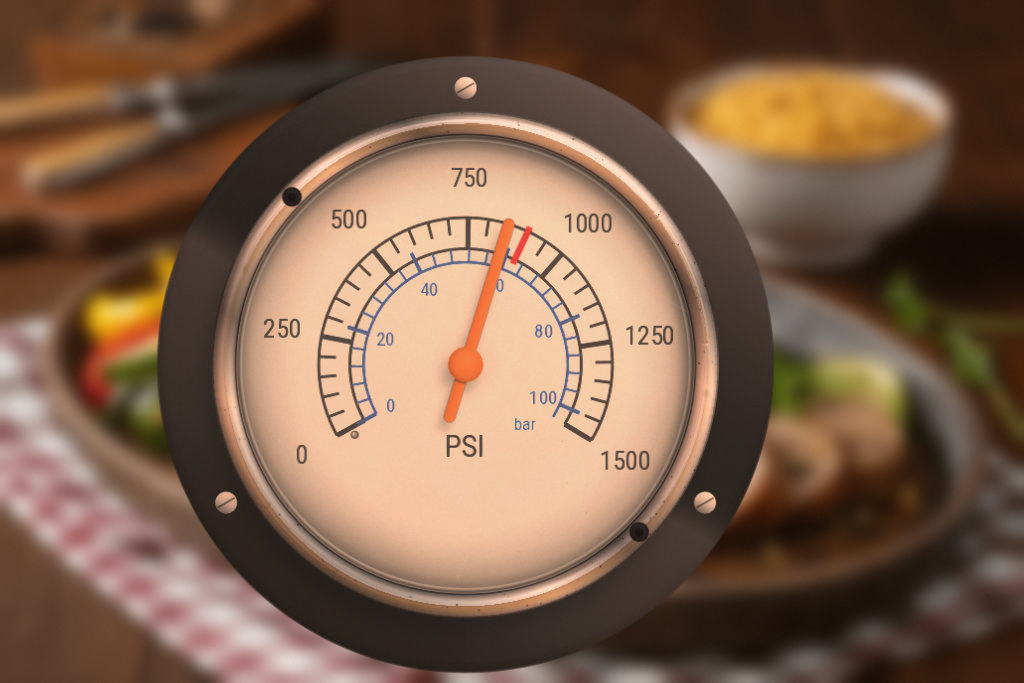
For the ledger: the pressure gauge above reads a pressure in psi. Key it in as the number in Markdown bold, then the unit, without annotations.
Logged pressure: **850** psi
